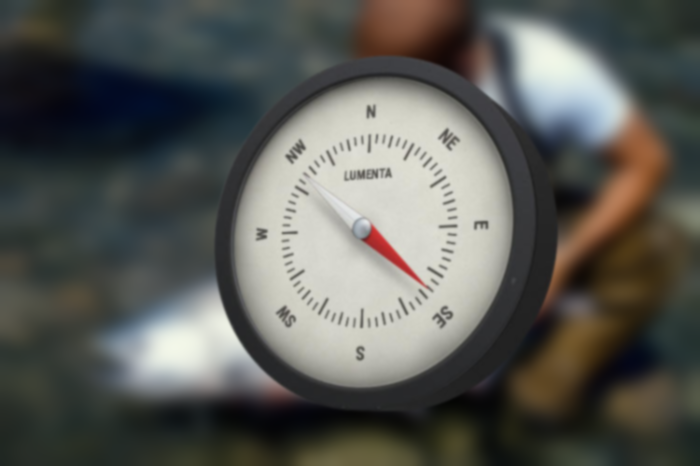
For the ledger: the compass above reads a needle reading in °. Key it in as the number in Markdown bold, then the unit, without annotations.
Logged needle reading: **130** °
